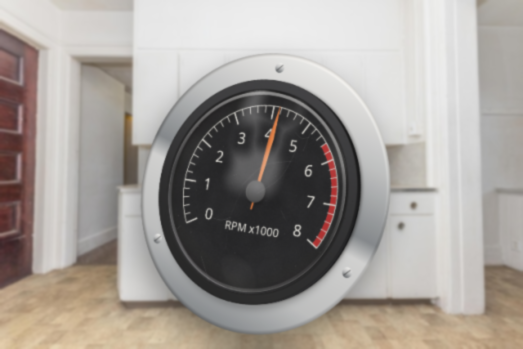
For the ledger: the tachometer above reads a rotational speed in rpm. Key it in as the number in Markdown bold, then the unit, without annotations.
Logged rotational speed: **4200** rpm
